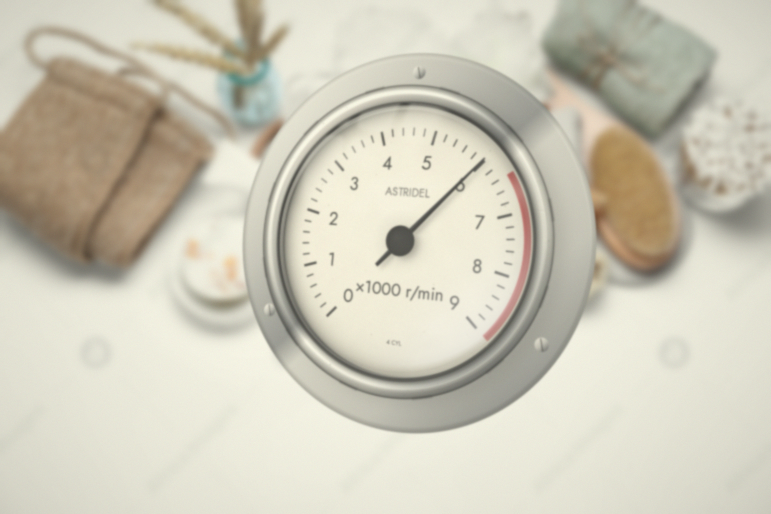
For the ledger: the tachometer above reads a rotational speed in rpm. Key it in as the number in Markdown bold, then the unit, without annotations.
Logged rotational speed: **6000** rpm
